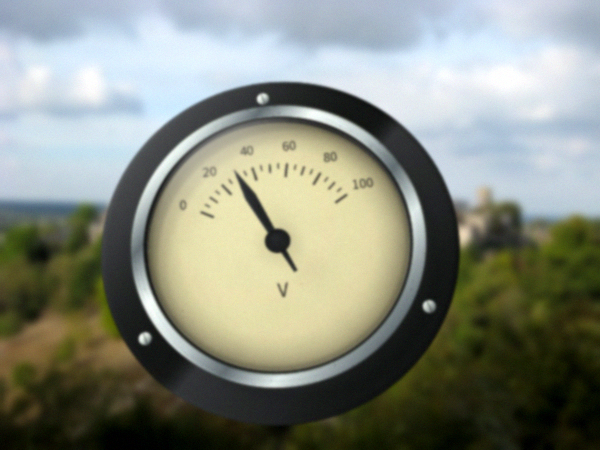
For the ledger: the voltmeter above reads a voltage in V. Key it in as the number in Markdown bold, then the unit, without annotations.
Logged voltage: **30** V
